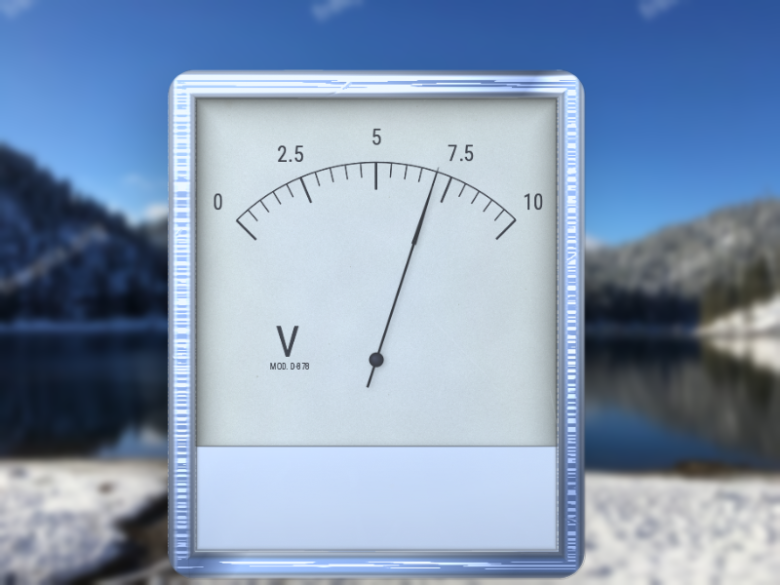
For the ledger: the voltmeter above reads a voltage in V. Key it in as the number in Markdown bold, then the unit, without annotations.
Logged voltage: **7** V
